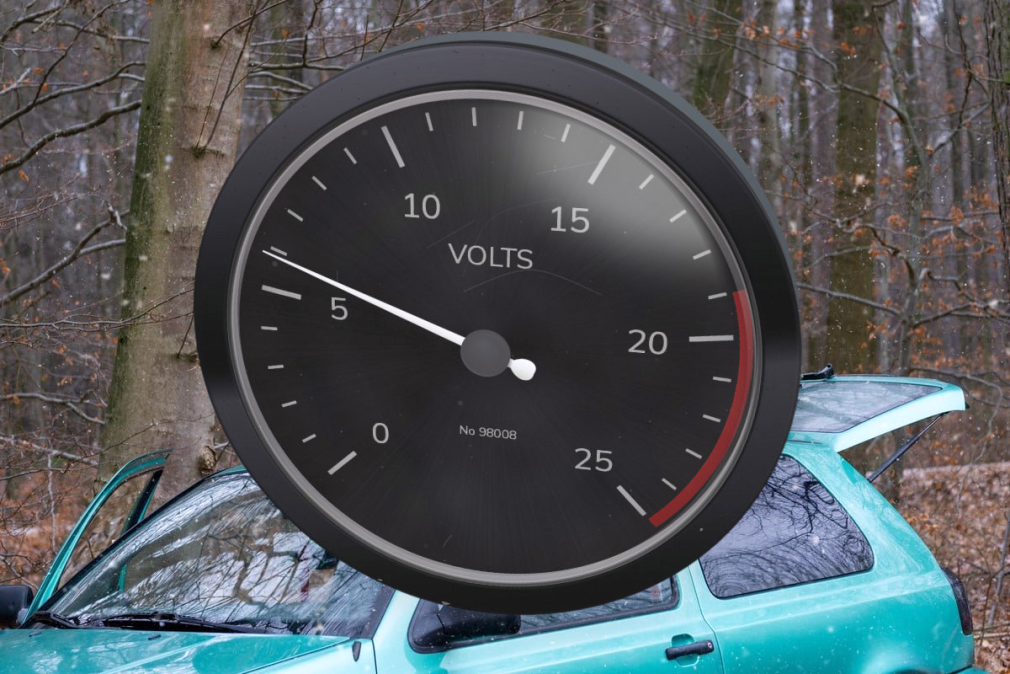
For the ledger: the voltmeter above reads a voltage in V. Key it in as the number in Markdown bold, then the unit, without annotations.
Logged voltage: **6** V
